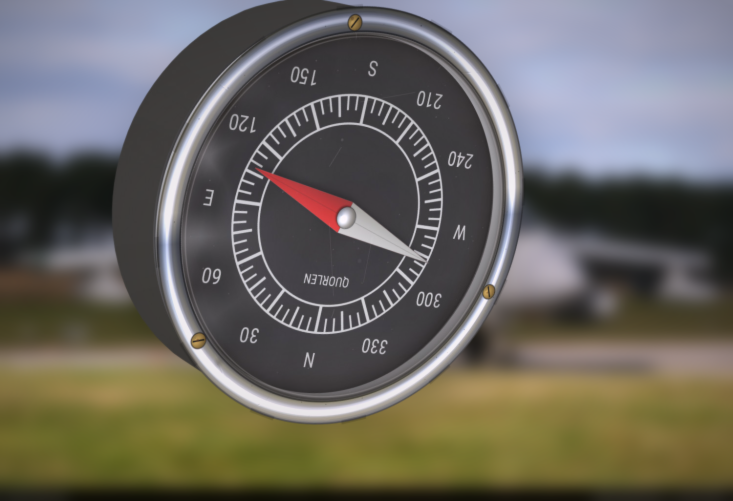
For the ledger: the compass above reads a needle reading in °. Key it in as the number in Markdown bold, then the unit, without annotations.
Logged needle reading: **107.5** °
